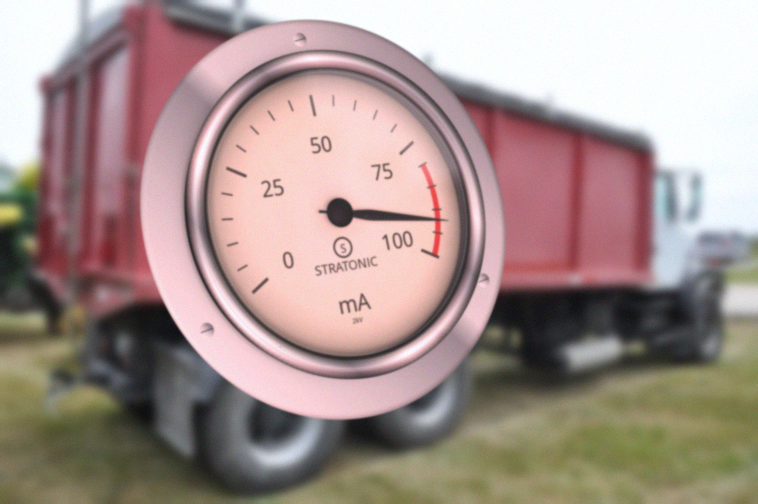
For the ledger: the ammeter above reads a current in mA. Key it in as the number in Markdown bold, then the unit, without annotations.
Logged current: **92.5** mA
